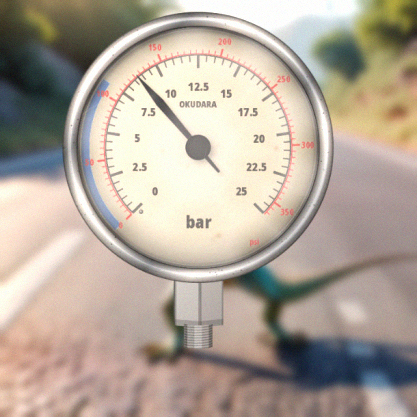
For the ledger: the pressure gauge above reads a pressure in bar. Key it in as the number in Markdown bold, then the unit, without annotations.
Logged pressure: **8.75** bar
